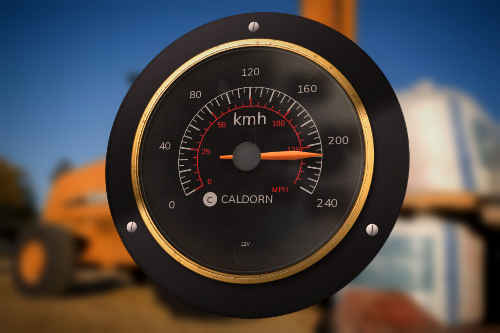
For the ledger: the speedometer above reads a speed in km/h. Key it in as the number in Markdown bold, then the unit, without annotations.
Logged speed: **210** km/h
